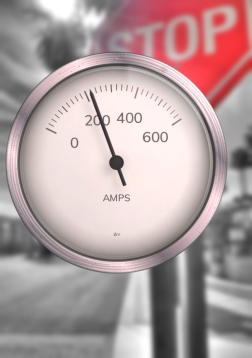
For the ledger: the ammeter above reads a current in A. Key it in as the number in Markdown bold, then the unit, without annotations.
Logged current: **220** A
